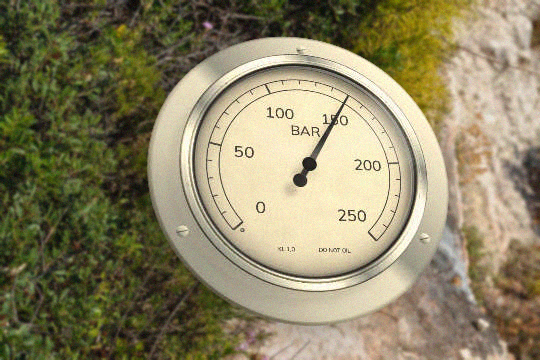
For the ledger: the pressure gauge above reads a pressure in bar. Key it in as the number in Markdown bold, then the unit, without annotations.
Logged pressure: **150** bar
